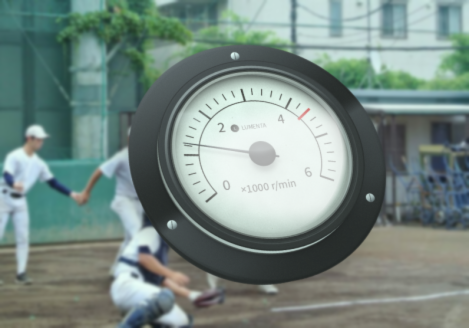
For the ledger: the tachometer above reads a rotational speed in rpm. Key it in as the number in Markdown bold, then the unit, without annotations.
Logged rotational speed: **1200** rpm
